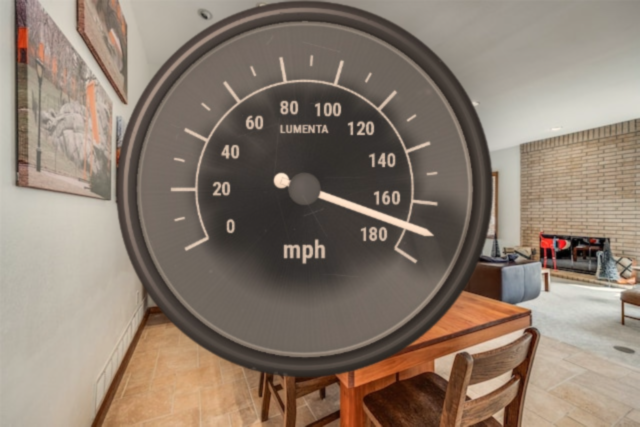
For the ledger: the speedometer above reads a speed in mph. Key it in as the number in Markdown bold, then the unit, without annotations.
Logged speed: **170** mph
